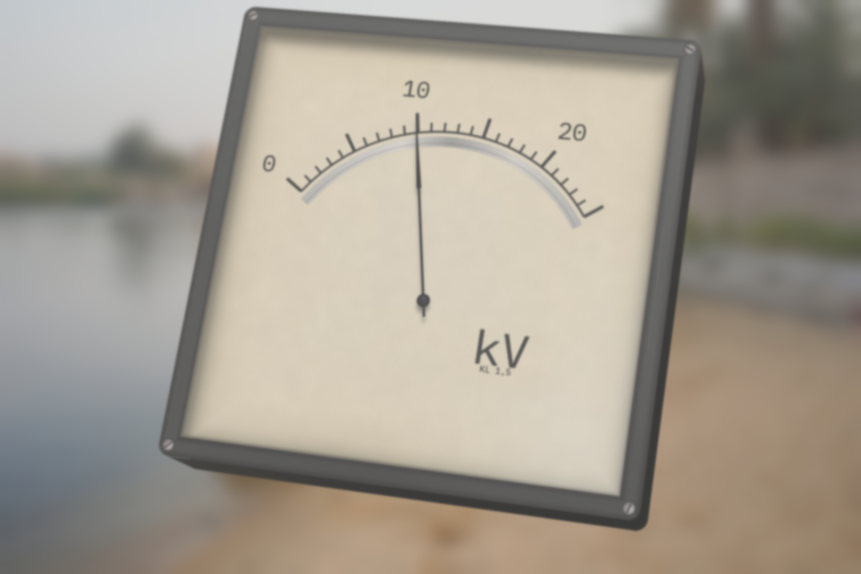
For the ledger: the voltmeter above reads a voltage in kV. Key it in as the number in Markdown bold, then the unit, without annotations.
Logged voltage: **10** kV
